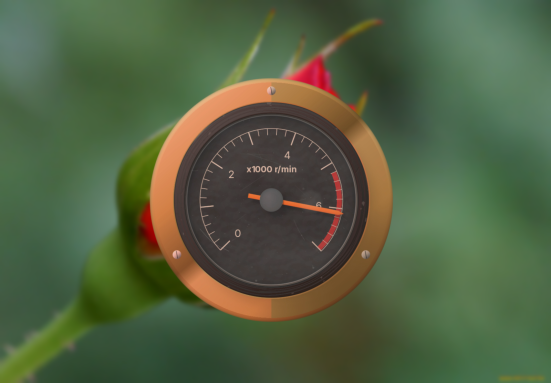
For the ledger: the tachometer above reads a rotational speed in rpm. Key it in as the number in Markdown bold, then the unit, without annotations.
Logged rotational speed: **6100** rpm
